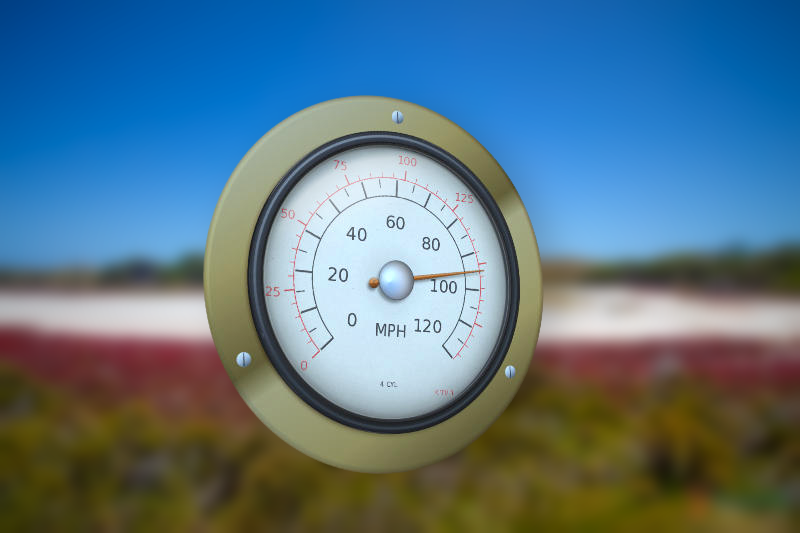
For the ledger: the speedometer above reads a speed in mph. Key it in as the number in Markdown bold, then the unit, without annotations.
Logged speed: **95** mph
